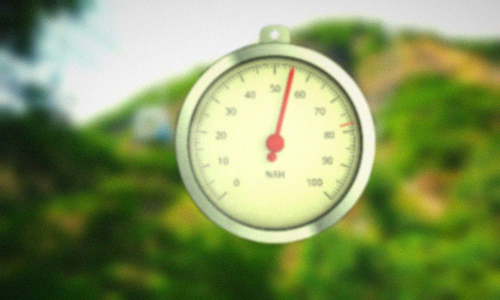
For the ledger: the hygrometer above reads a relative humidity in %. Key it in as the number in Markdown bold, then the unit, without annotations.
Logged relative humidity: **55** %
